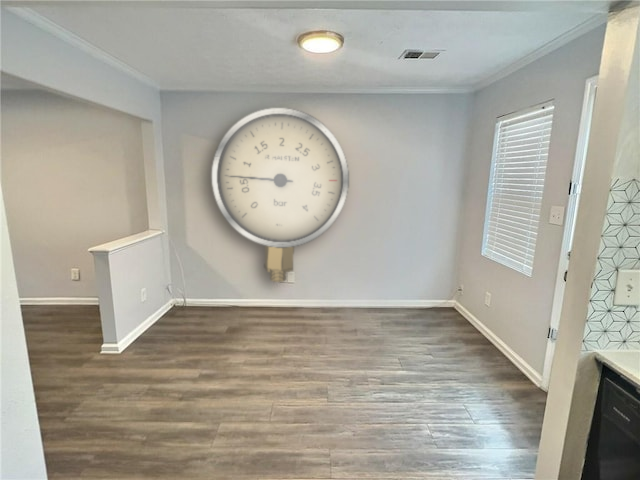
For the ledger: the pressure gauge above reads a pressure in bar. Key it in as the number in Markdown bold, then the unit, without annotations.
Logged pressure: **0.7** bar
